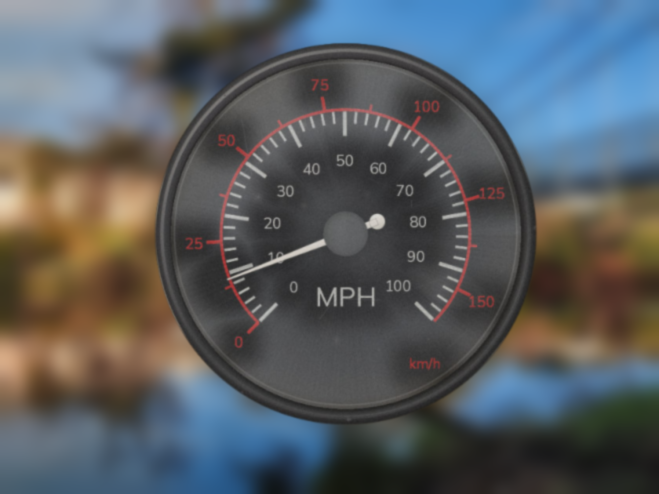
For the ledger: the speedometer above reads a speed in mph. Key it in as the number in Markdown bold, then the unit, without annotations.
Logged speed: **9** mph
